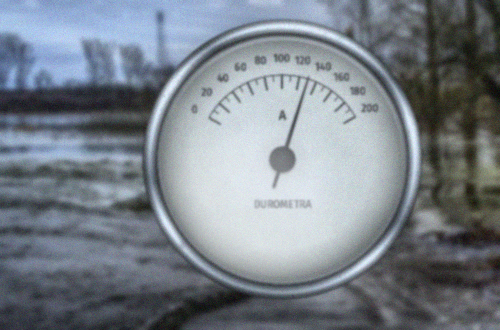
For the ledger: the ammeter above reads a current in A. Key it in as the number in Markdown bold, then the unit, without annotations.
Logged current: **130** A
